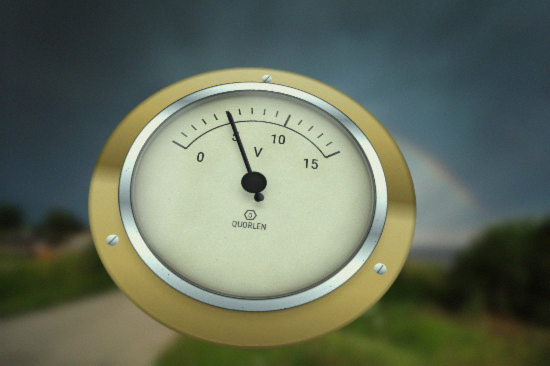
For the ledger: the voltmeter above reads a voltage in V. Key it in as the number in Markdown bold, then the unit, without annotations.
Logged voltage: **5** V
